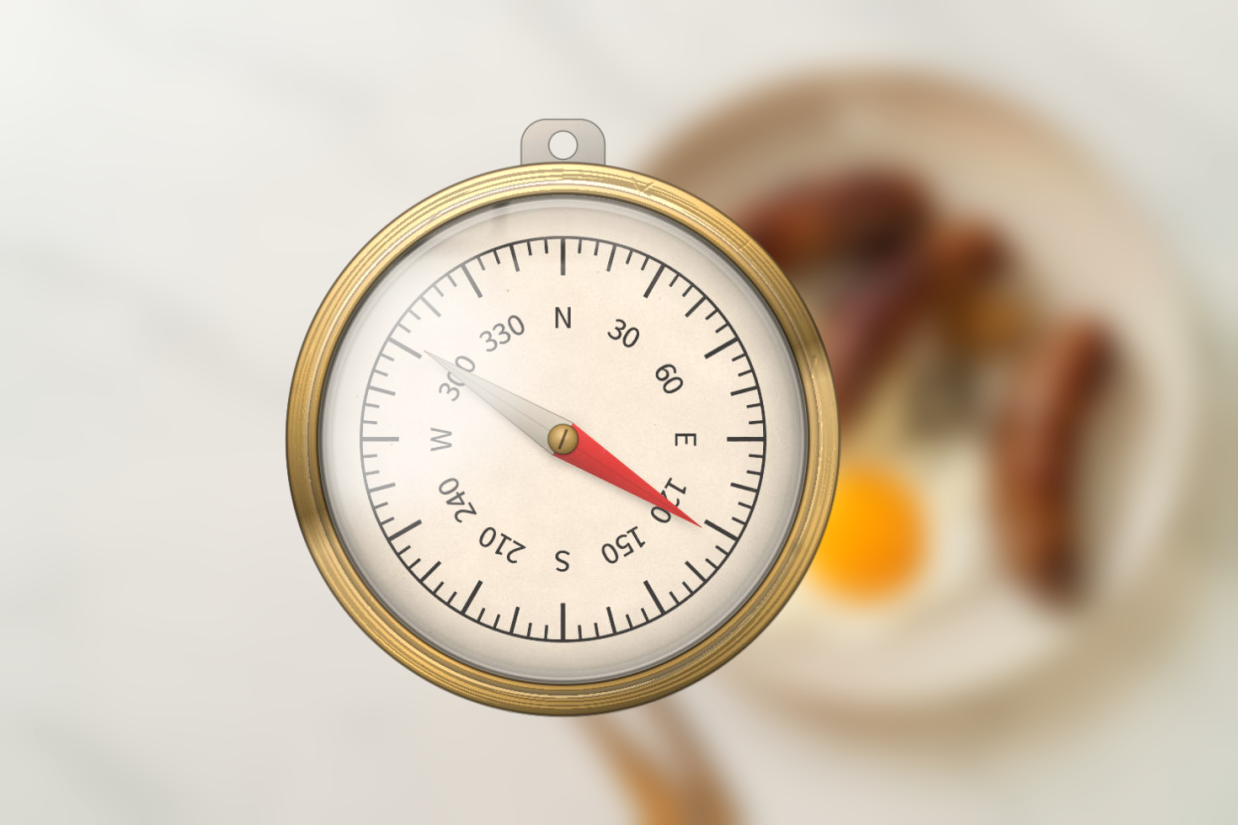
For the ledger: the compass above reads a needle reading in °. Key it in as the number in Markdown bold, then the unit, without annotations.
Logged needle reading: **122.5** °
